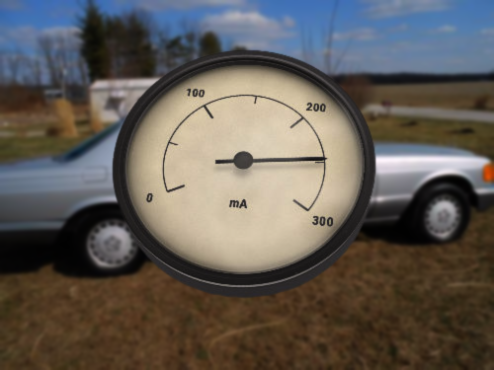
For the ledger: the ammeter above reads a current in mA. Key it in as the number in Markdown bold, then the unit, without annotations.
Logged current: **250** mA
